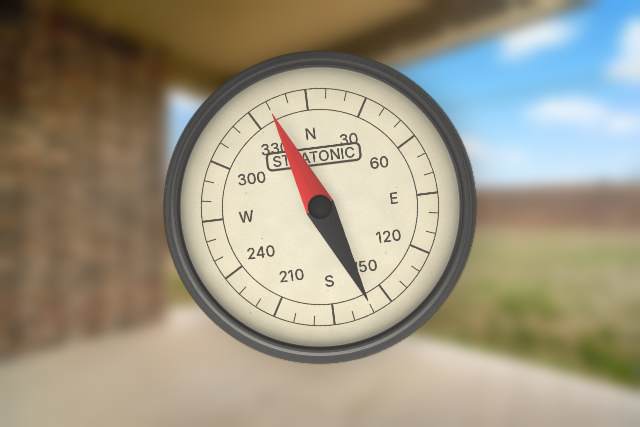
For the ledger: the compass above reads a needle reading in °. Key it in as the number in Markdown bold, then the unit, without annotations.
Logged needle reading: **340** °
